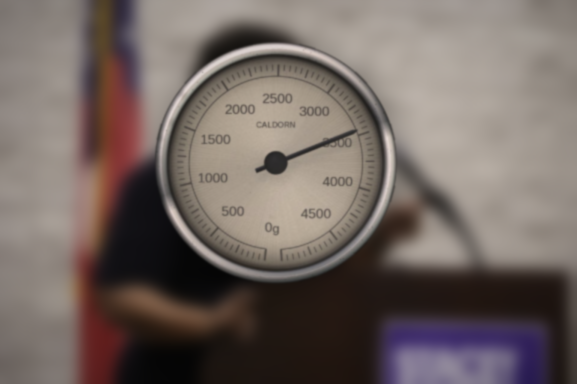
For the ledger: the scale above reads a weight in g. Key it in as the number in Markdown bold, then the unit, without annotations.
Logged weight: **3450** g
